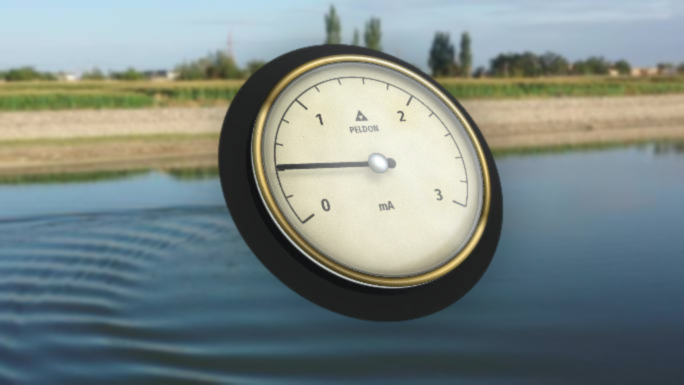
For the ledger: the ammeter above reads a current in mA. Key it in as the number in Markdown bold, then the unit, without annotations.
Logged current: **0.4** mA
